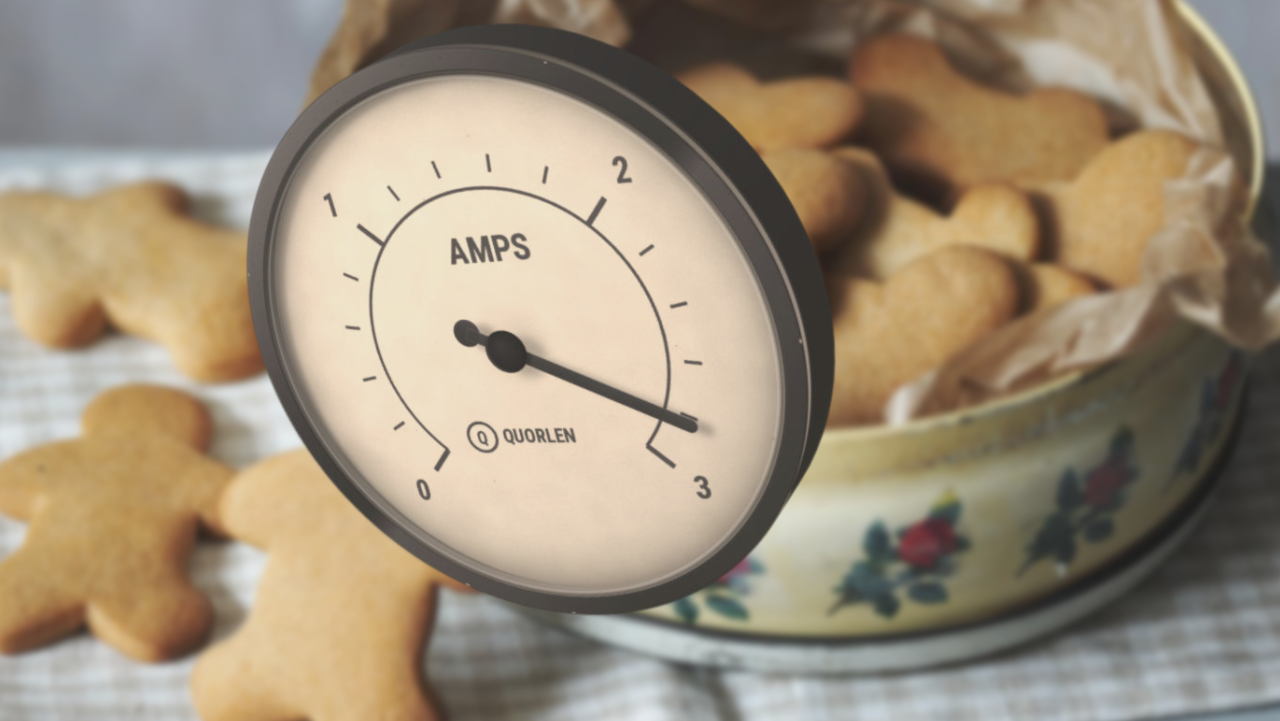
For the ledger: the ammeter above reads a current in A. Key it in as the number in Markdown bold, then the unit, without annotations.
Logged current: **2.8** A
